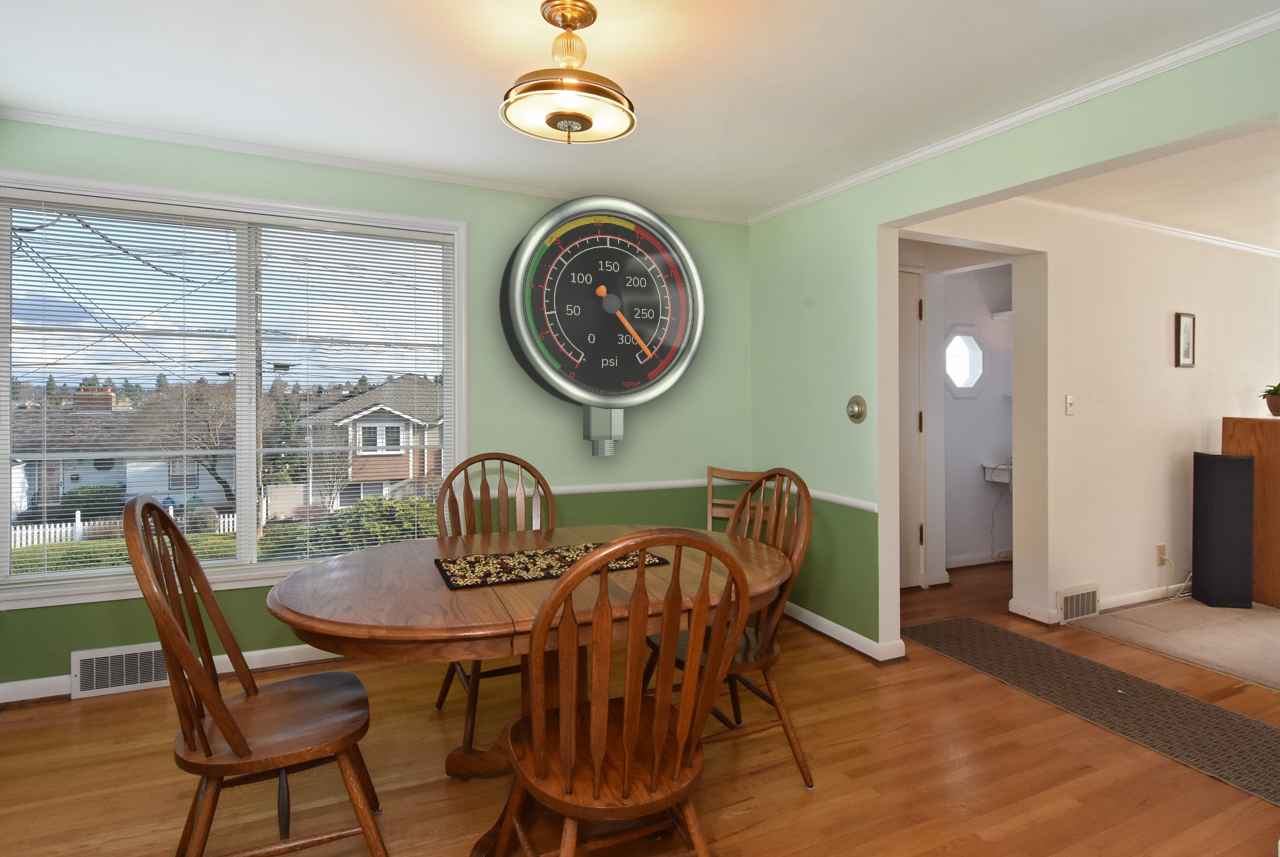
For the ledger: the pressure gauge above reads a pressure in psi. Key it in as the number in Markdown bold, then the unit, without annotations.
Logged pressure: **290** psi
